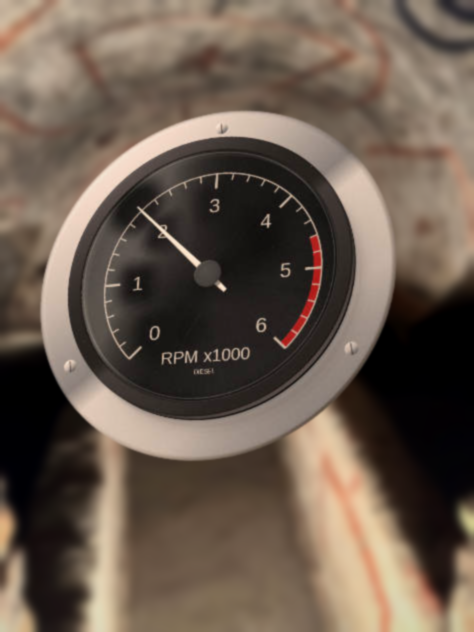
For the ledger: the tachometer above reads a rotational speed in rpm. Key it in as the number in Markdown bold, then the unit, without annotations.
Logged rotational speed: **2000** rpm
